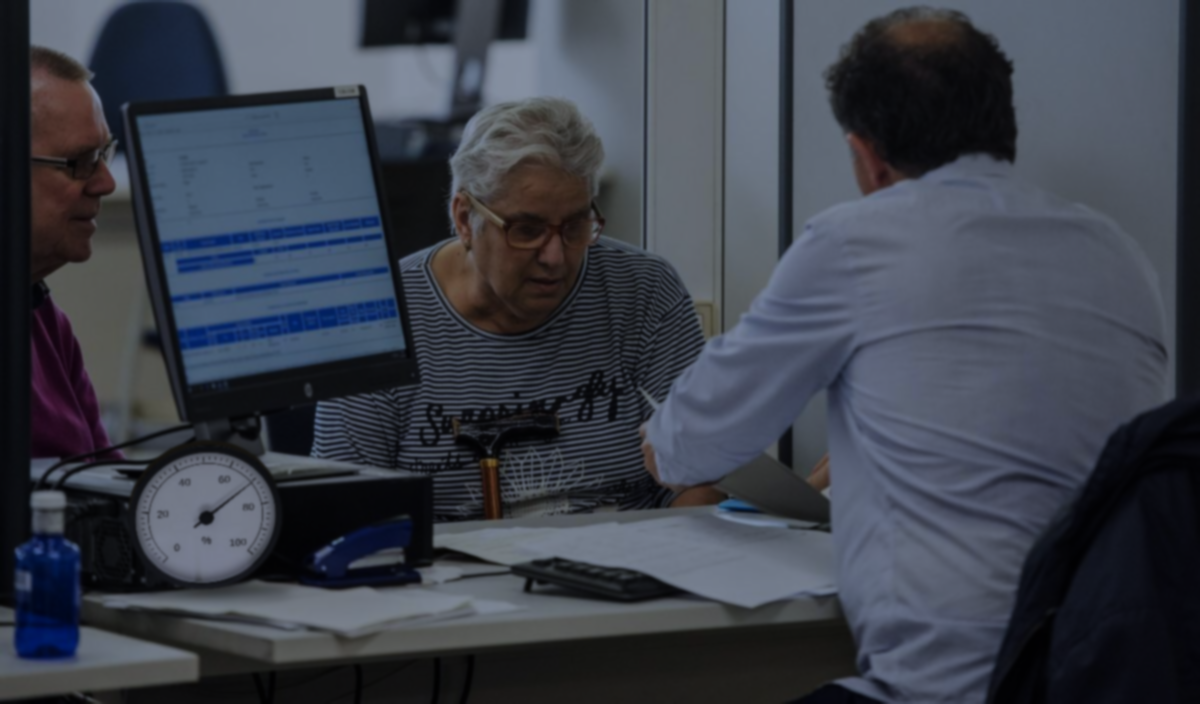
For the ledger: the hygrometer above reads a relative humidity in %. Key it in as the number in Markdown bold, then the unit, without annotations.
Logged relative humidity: **70** %
